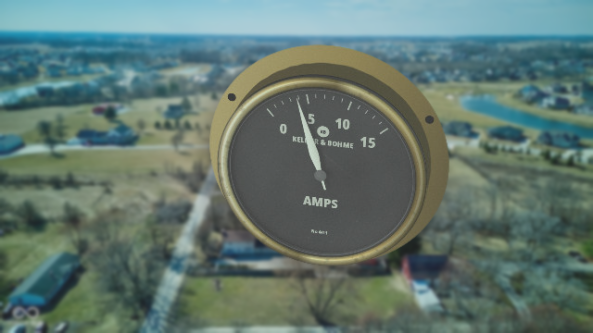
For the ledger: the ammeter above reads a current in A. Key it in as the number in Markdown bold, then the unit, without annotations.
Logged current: **4** A
